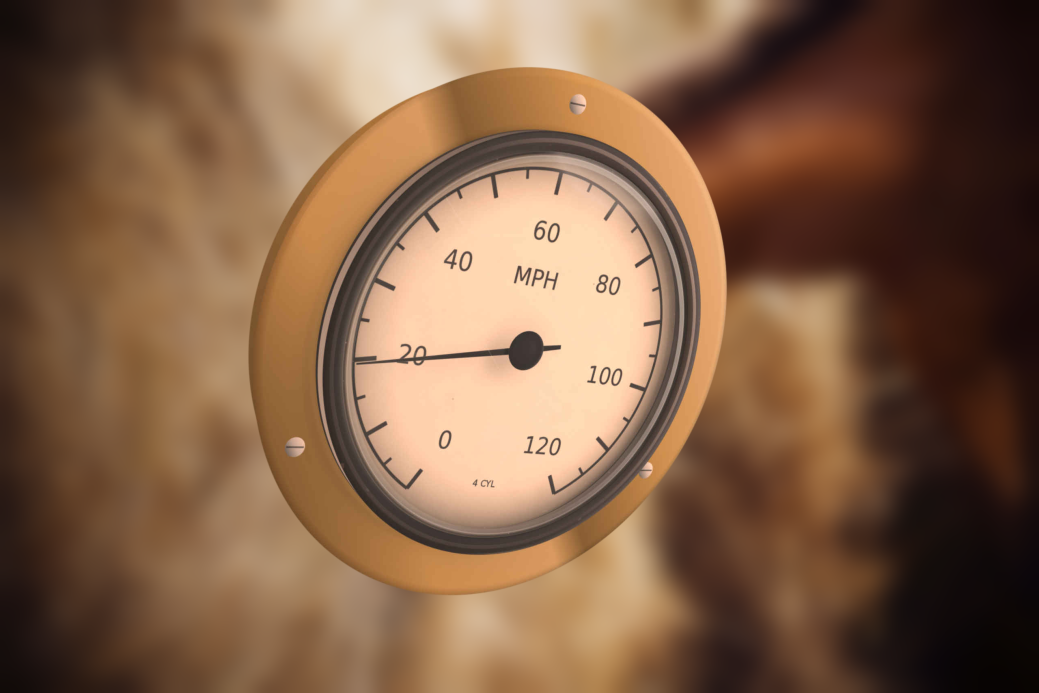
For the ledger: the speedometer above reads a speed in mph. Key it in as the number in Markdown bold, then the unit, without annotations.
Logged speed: **20** mph
